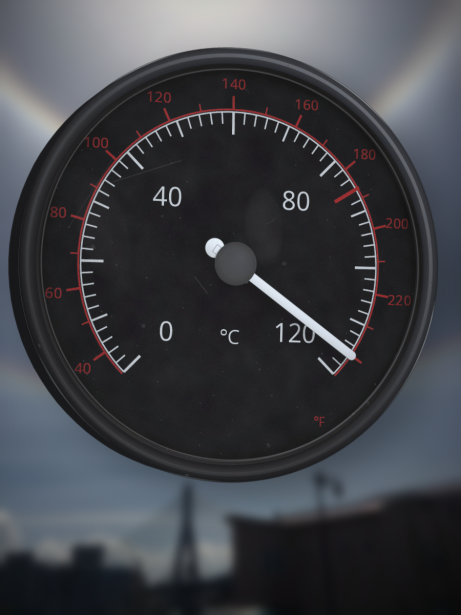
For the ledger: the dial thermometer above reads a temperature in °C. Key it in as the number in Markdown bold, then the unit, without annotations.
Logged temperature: **116** °C
